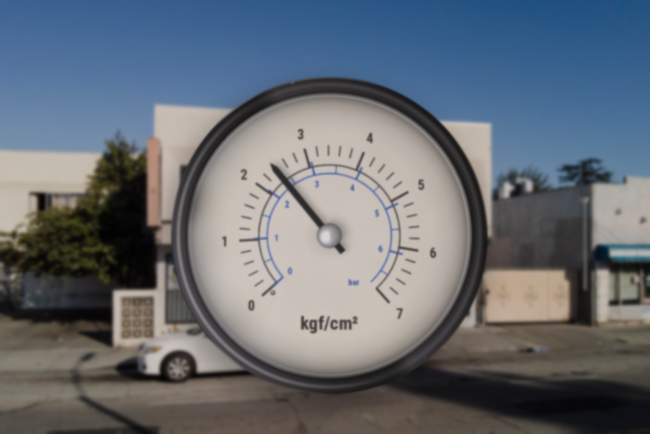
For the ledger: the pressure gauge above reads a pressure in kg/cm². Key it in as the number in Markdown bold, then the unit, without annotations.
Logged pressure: **2.4** kg/cm²
